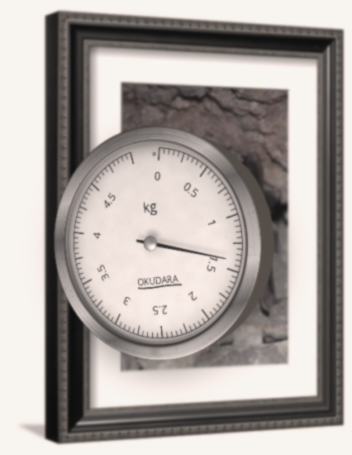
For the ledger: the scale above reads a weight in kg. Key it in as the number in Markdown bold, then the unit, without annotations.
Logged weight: **1.4** kg
